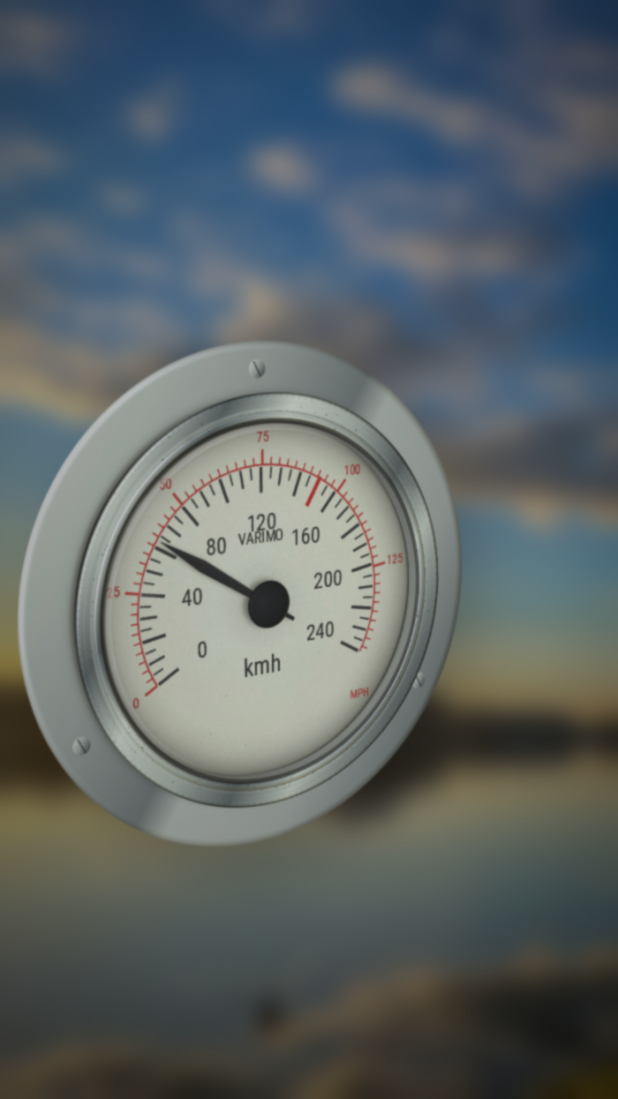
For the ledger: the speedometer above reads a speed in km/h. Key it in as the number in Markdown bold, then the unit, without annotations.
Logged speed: **62.5** km/h
